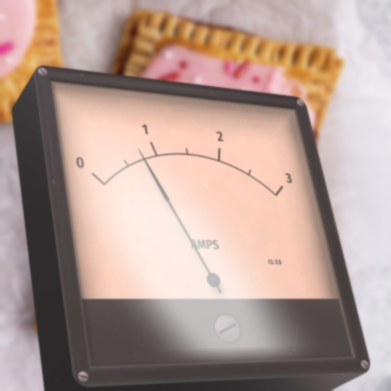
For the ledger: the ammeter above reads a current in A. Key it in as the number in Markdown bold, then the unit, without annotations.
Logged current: **0.75** A
